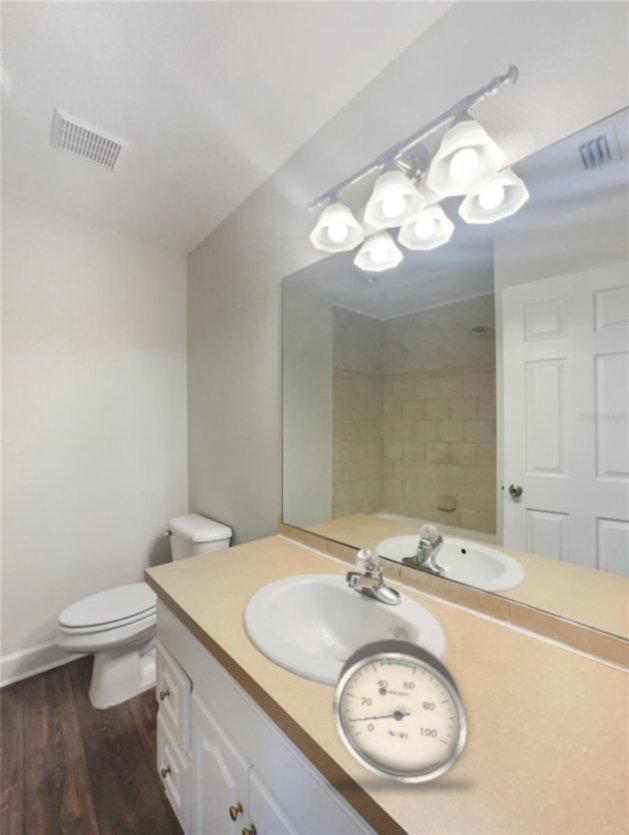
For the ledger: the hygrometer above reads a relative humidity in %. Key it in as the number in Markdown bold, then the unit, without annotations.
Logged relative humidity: **8** %
